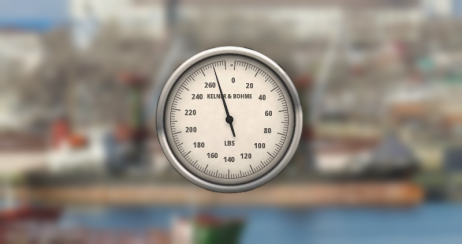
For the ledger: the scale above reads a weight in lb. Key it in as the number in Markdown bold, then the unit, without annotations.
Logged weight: **270** lb
